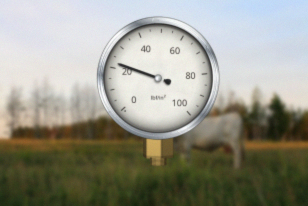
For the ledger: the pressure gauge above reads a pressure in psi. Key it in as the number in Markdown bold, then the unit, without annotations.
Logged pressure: **22.5** psi
